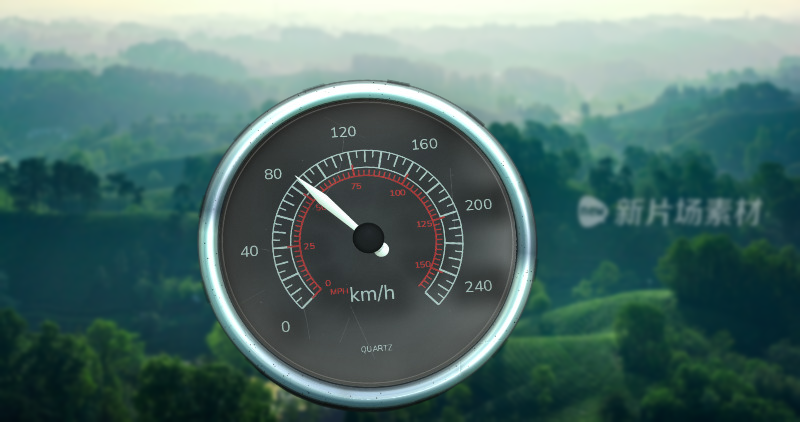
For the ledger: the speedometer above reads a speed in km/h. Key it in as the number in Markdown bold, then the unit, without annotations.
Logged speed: **85** km/h
